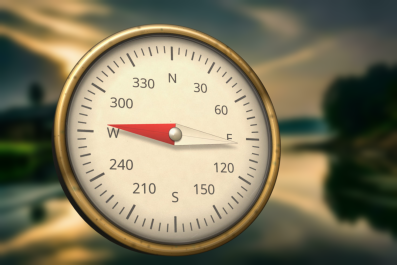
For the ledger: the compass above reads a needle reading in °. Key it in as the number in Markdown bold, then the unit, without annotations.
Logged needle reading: **275** °
